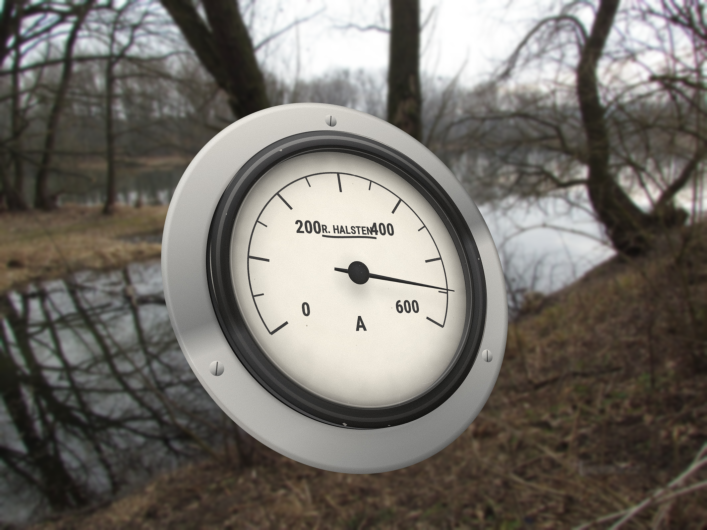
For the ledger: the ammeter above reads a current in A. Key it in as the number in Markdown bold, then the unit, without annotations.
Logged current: **550** A
